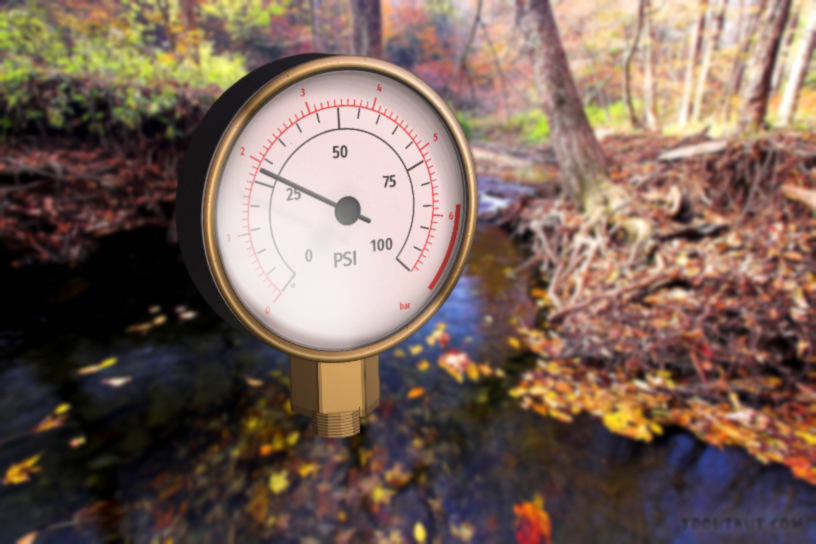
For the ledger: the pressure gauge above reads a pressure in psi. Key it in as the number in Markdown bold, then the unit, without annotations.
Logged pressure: **27.5** psi
